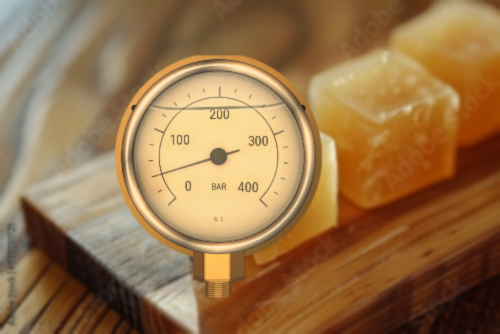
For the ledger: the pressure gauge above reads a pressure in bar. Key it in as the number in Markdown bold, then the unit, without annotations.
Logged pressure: **40** bar
